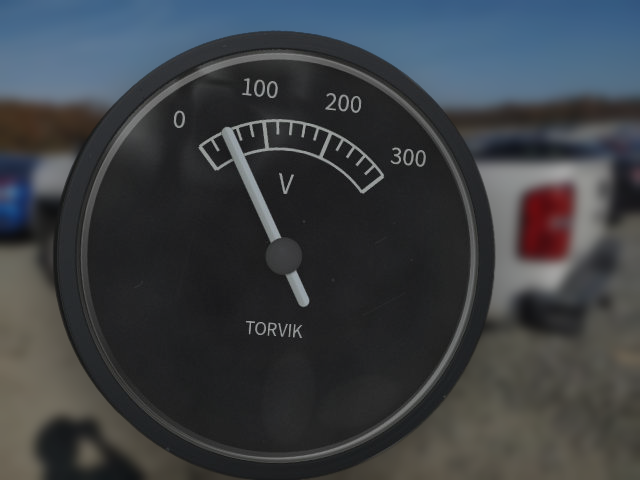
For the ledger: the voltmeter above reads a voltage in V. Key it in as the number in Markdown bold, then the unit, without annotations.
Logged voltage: **40** V
